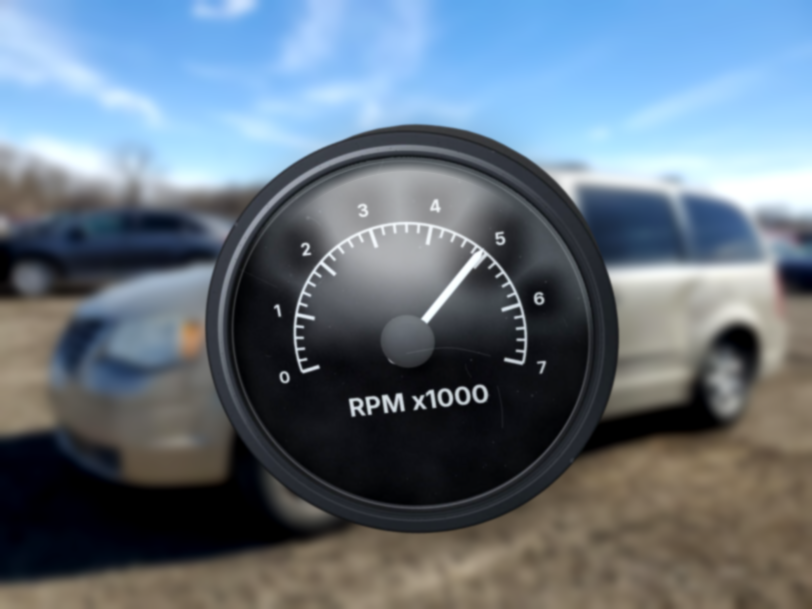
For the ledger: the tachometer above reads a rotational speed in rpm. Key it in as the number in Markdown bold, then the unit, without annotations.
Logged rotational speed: **4900** rpm
